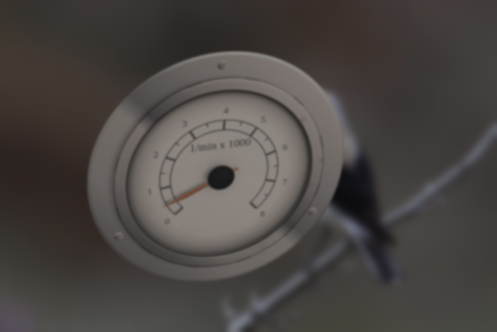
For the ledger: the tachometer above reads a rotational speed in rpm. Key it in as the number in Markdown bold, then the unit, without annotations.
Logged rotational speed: **500** rpm
